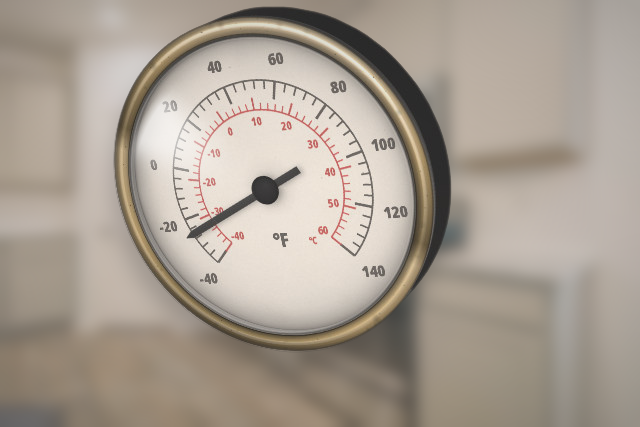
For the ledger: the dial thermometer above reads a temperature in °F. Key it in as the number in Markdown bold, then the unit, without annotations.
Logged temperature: **-26** °F
